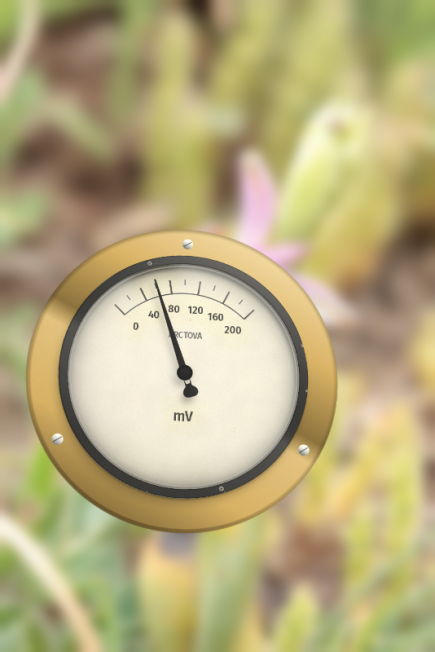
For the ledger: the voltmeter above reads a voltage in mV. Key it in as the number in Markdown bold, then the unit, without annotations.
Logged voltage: **60** mV
